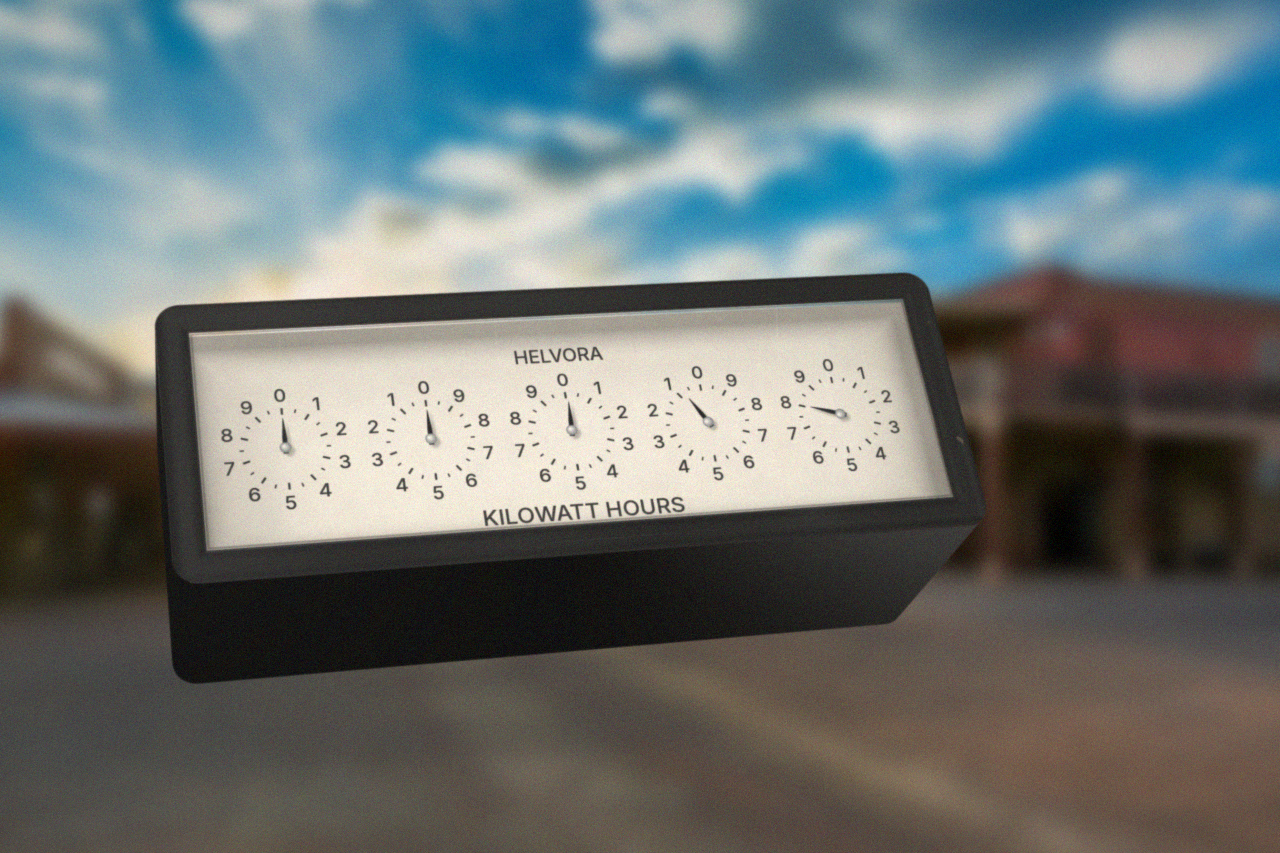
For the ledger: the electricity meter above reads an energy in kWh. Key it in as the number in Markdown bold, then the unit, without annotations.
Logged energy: **8** kWh
